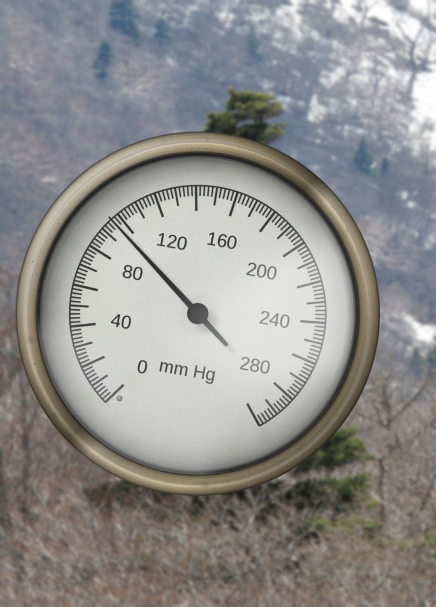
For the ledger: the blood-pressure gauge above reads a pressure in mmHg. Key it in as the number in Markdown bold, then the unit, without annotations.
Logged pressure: **96** mmHg
